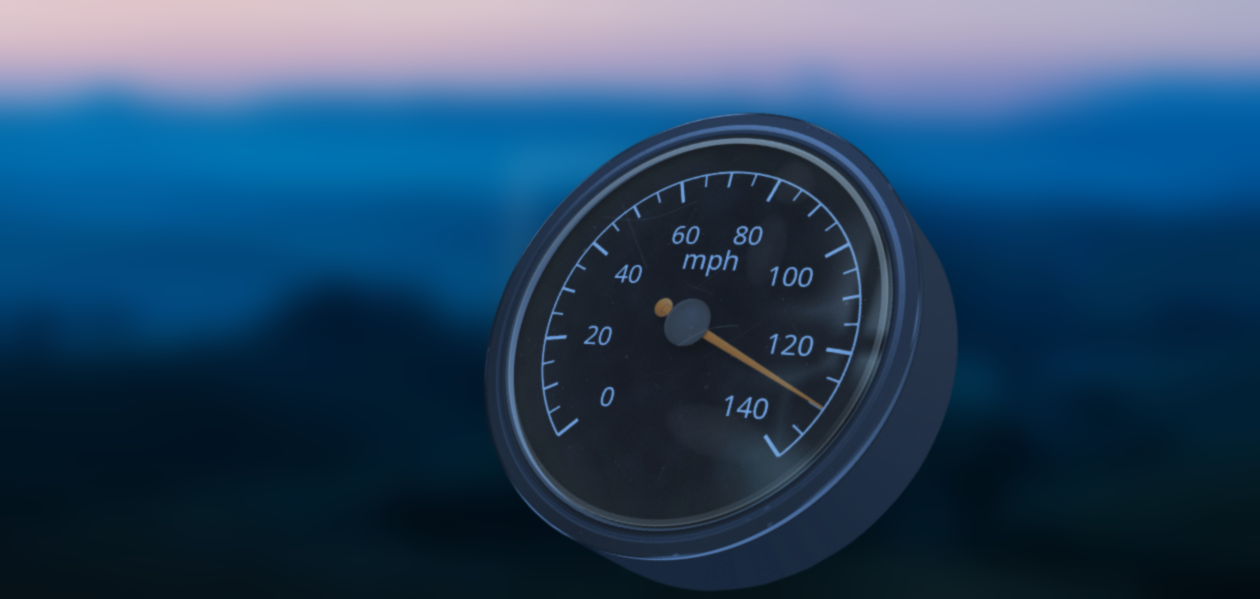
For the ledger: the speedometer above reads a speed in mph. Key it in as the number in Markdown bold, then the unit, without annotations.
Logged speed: **130** mph
